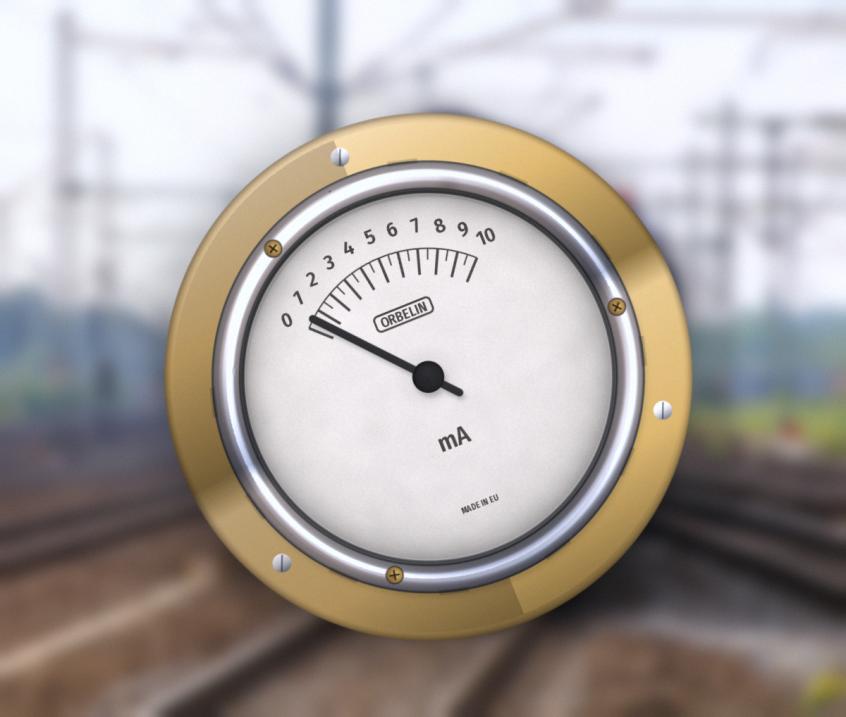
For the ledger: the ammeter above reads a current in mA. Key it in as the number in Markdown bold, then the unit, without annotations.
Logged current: **0.5** mA
